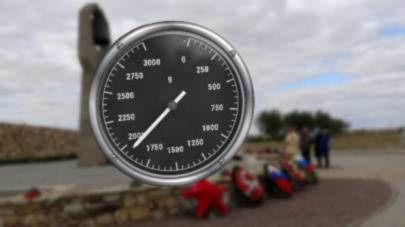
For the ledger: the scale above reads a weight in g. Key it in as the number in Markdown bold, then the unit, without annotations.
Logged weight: **1950** g
